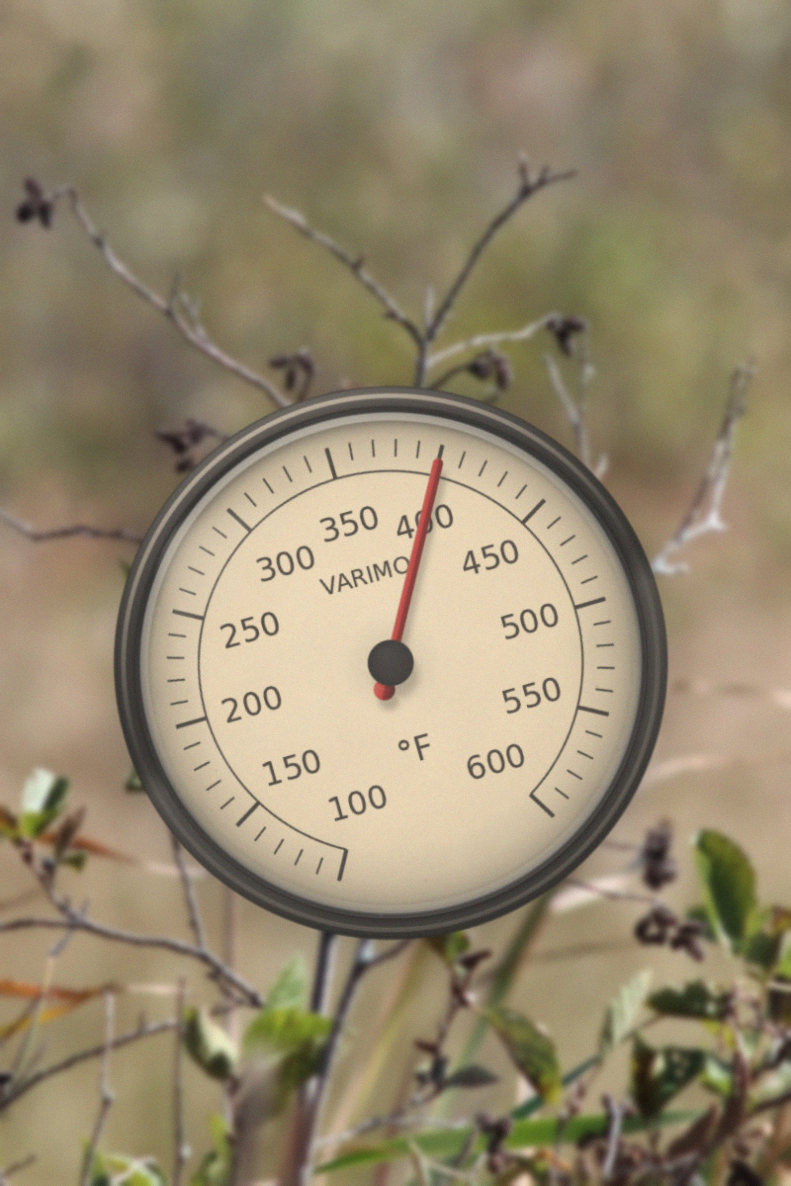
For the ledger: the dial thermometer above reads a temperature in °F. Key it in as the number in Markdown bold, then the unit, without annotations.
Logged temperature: **400** °F
